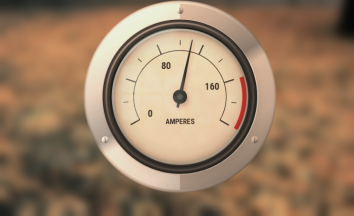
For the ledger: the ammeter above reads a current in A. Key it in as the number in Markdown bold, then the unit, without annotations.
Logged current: **110** A
